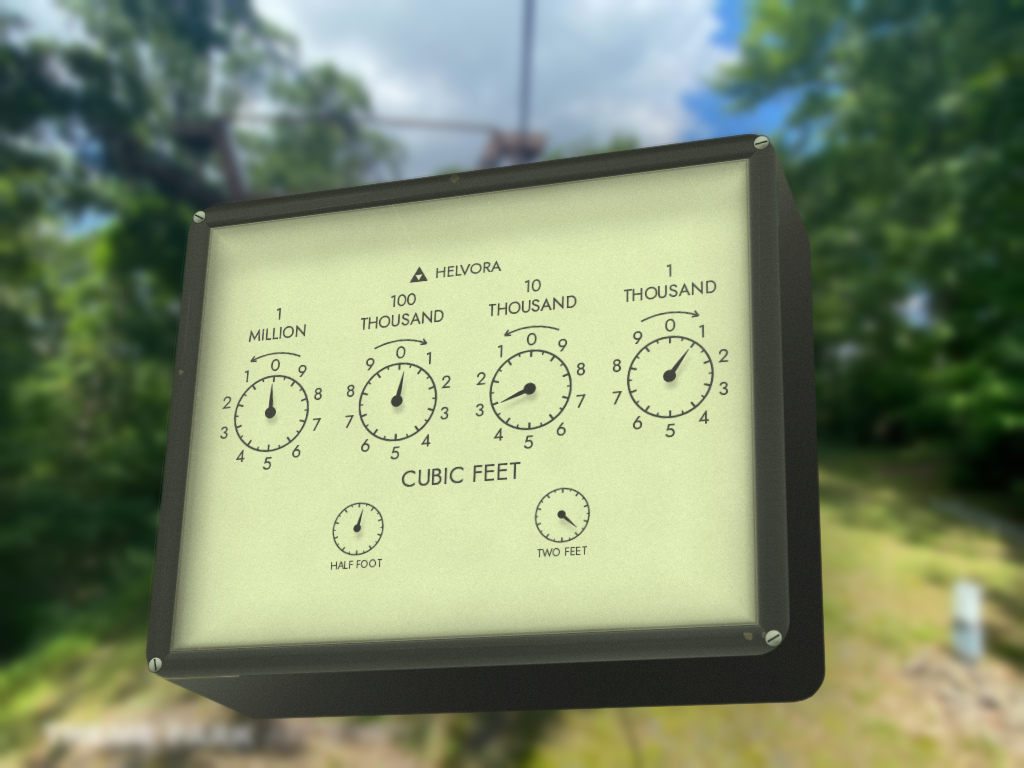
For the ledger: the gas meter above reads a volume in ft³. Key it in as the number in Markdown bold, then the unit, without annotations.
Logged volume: **3100** ft³
